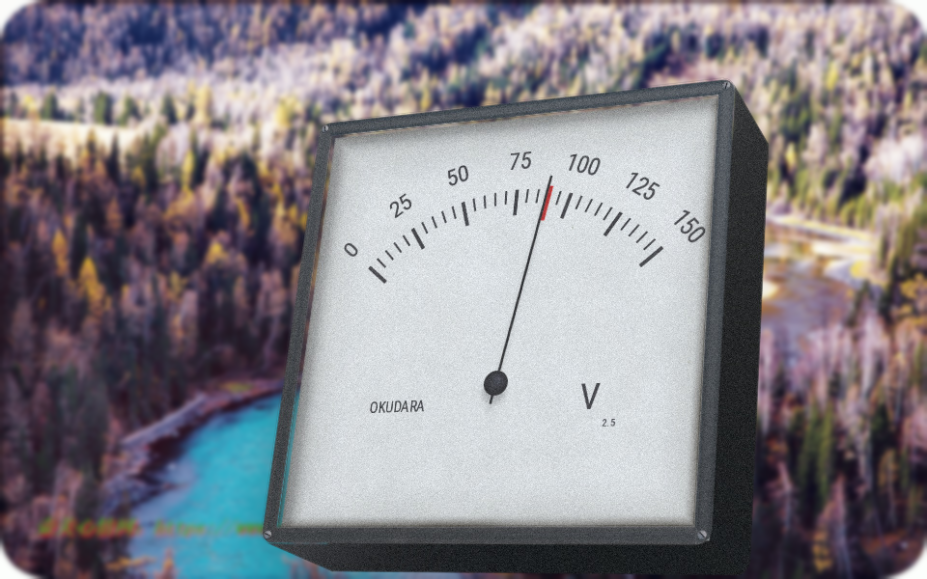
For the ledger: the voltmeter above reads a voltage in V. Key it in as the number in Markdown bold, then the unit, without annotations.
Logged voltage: **90** V
